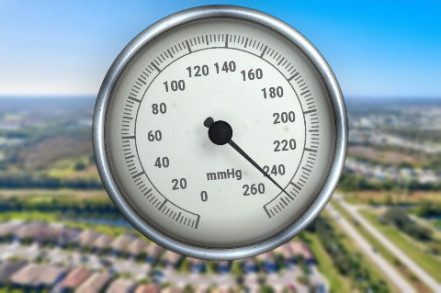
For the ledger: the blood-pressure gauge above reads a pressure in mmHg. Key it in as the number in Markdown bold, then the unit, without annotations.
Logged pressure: **246** mmHg
